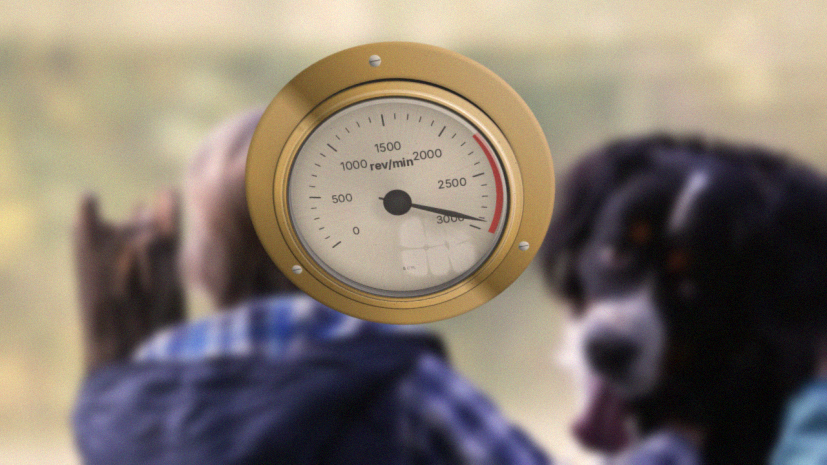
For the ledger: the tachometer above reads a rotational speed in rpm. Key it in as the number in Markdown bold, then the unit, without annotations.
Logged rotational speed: **2900** rpm
